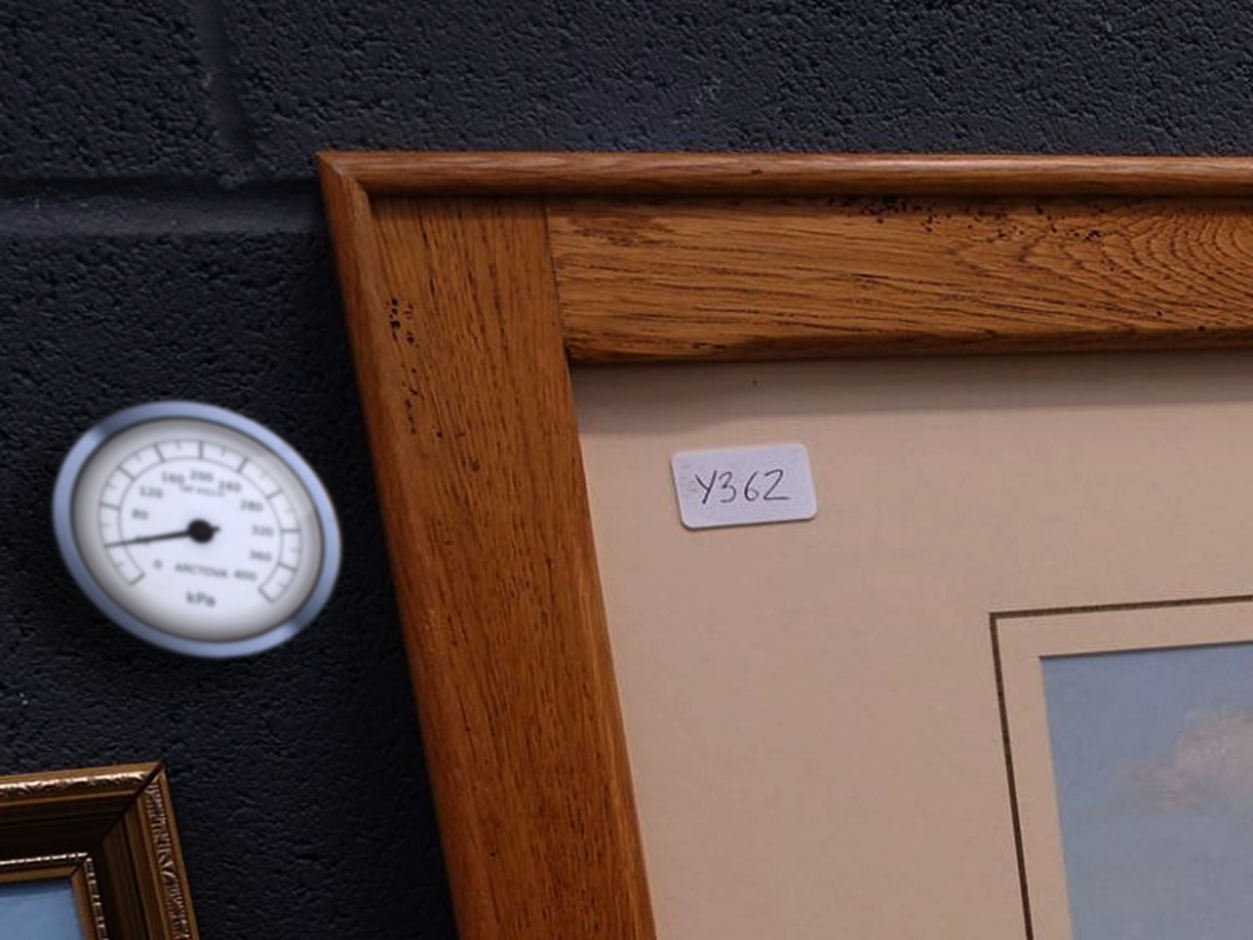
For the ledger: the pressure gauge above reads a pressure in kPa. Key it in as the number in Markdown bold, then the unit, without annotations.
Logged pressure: **40** kPa
